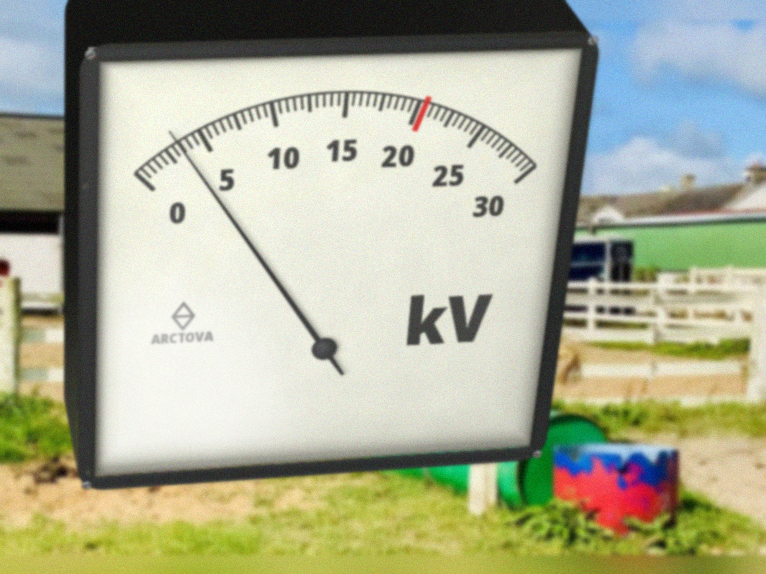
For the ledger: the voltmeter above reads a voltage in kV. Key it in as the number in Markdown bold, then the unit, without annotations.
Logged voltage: **3.5** kV
